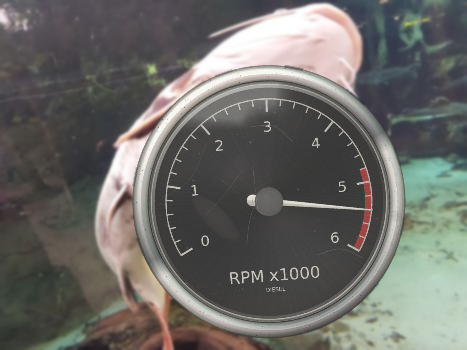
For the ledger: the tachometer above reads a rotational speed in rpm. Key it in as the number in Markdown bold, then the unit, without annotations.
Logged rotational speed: **5400** rpm
